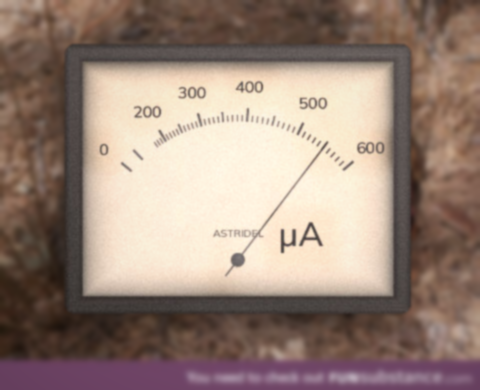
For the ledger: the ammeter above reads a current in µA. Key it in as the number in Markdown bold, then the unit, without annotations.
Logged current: **550** µA
